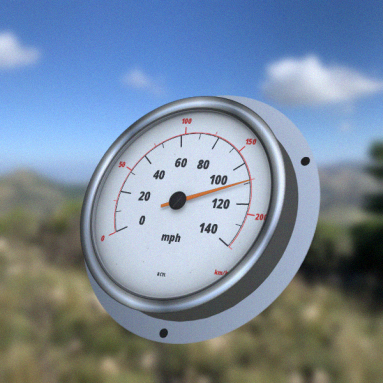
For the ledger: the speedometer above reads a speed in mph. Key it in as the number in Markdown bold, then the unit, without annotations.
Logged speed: **110** mph
